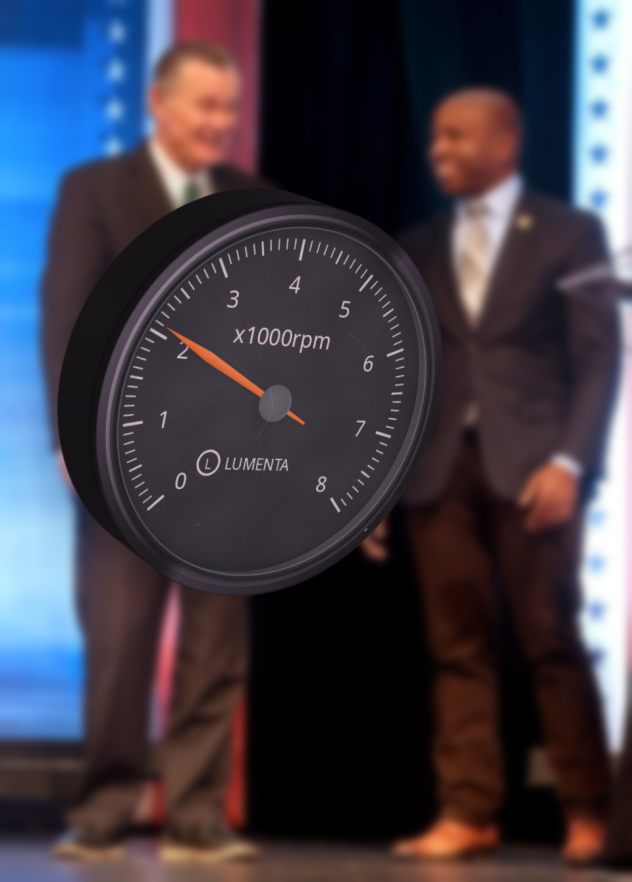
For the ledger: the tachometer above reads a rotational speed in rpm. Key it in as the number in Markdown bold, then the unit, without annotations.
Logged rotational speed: **2100** rpm
